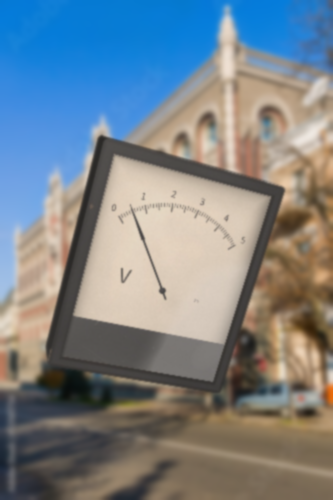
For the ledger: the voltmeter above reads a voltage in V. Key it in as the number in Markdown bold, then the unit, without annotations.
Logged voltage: **0.5** V
